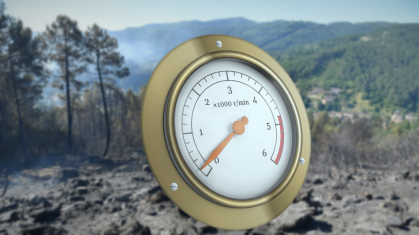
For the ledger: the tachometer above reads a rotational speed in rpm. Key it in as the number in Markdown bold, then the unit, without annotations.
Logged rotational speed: **200** rpm
